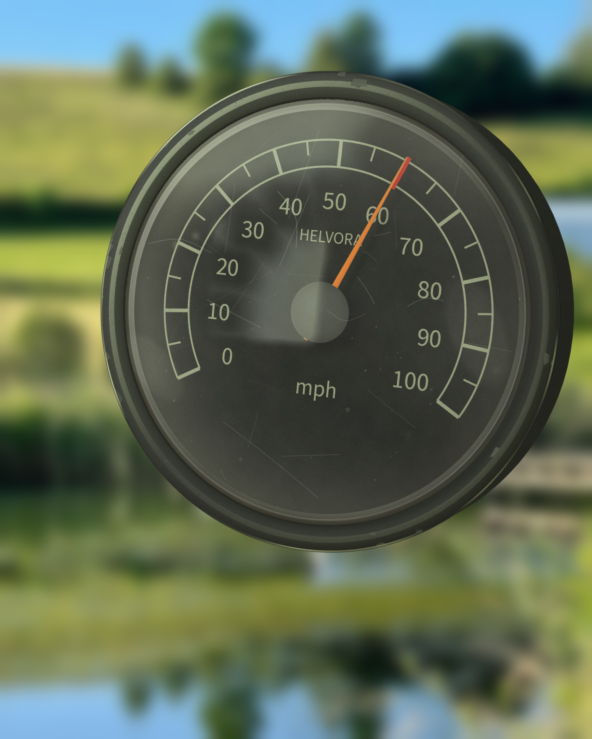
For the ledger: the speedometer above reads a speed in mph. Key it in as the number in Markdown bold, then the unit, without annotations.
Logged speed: **60** mph
